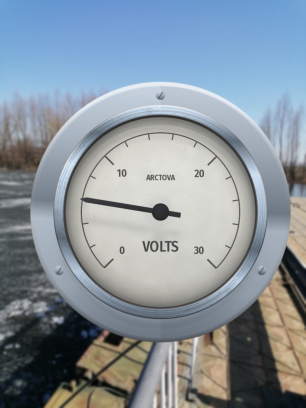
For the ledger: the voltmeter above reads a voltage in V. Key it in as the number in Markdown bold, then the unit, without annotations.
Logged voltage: **6** V
